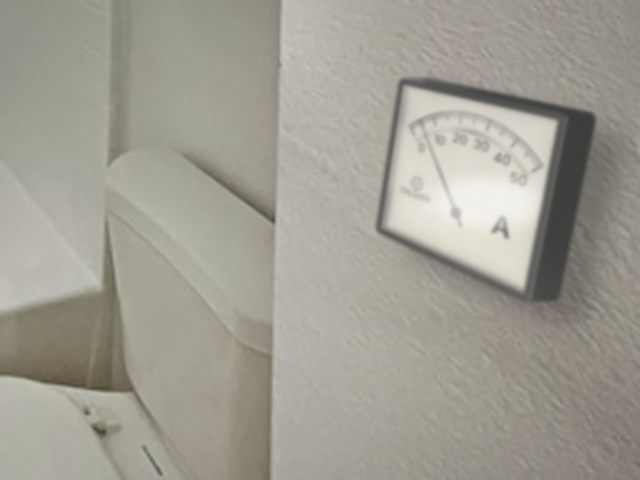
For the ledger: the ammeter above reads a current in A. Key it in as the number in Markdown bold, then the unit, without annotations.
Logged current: **5** A
